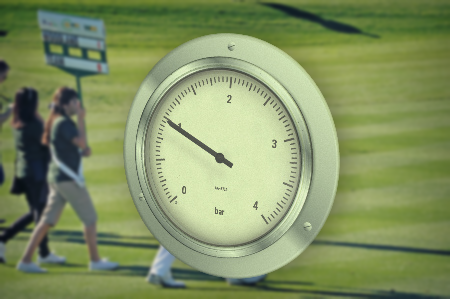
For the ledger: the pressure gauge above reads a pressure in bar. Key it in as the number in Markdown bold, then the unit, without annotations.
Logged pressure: **1** bar
